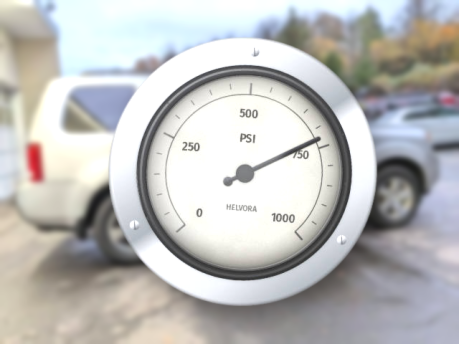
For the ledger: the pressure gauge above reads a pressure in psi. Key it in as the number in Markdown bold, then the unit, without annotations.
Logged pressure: **725** psi
